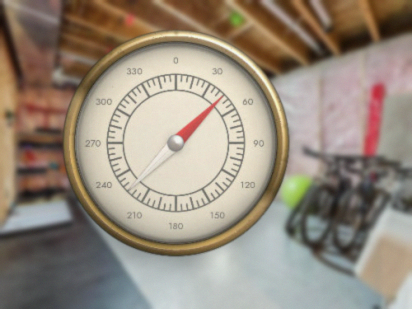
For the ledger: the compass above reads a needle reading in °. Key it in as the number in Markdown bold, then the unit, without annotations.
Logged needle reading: **45** °
